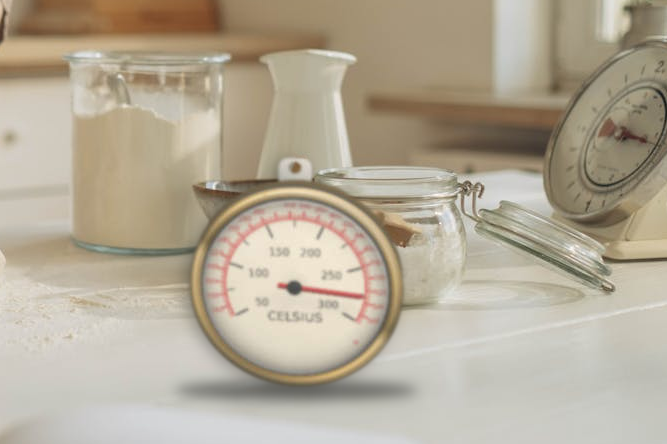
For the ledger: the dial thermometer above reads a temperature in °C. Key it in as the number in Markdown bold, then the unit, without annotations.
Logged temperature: **275** °C
